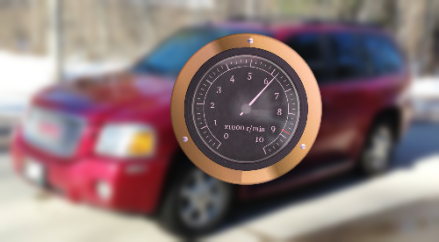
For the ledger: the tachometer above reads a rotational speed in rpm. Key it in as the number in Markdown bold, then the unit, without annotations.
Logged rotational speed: **6200** rpm
